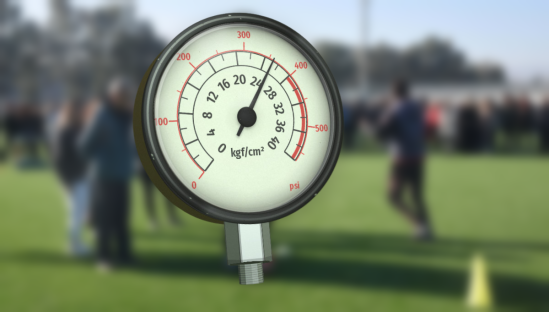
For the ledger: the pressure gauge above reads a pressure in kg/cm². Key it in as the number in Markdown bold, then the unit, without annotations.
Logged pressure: **25** kg/cm²
